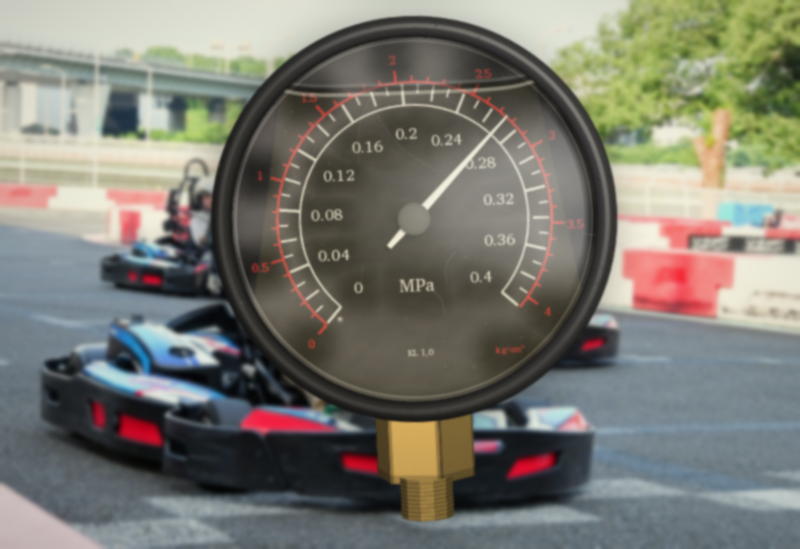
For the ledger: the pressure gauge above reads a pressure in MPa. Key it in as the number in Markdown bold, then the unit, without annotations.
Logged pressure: **0.27** MPa
